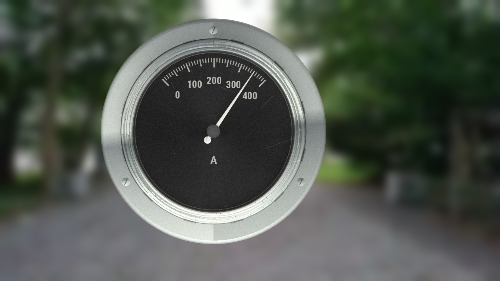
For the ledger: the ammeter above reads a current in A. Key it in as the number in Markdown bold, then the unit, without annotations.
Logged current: **350** A
